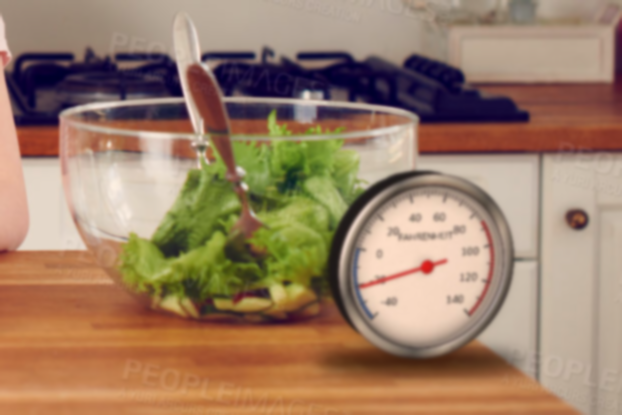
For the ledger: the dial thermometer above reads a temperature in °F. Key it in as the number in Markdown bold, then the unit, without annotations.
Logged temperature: **-20** °F
